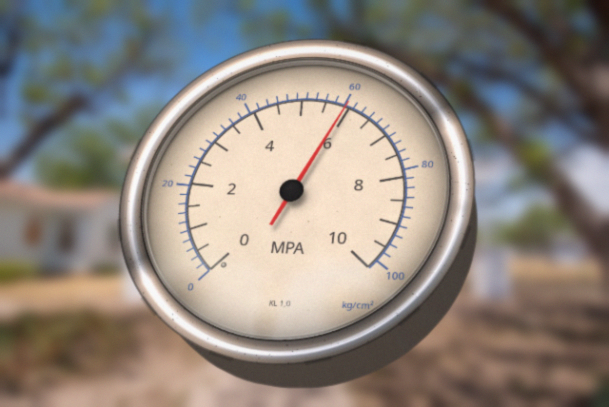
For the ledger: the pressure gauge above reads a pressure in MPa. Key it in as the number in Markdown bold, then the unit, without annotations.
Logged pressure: **6** MPa
